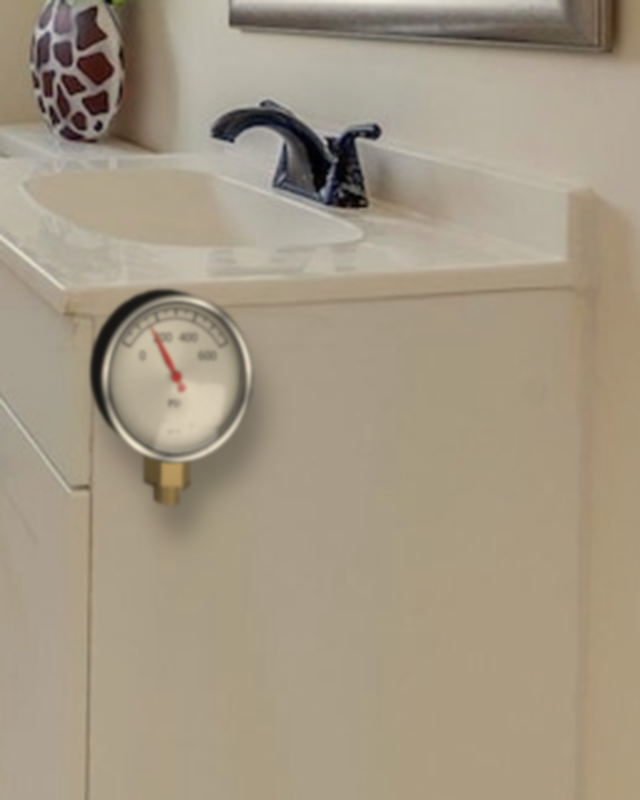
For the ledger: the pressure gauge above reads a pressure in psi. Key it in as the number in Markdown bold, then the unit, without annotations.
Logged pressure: **150** psi
